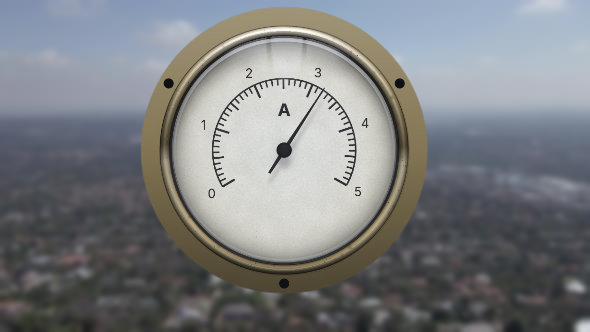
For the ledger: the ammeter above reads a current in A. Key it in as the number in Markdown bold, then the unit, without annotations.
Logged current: **3.2** A
